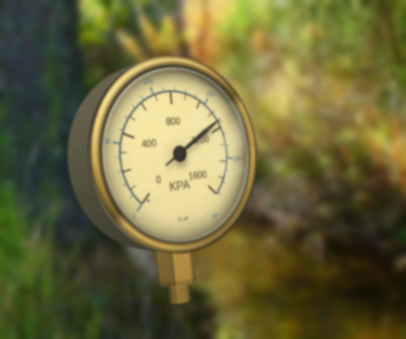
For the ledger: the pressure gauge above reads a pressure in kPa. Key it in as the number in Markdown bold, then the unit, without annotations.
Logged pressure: **1150** kPa
